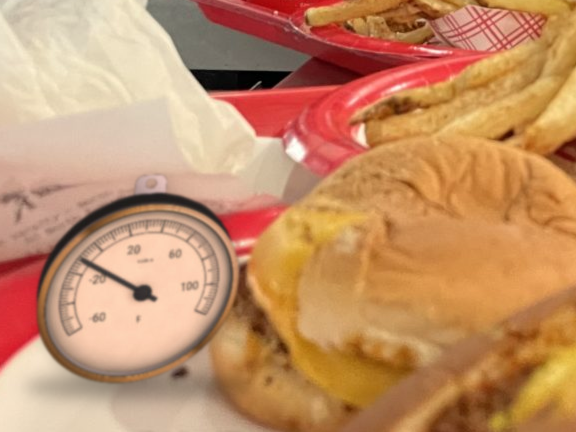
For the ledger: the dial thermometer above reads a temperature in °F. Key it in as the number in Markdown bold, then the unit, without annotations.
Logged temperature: **-10** °F
